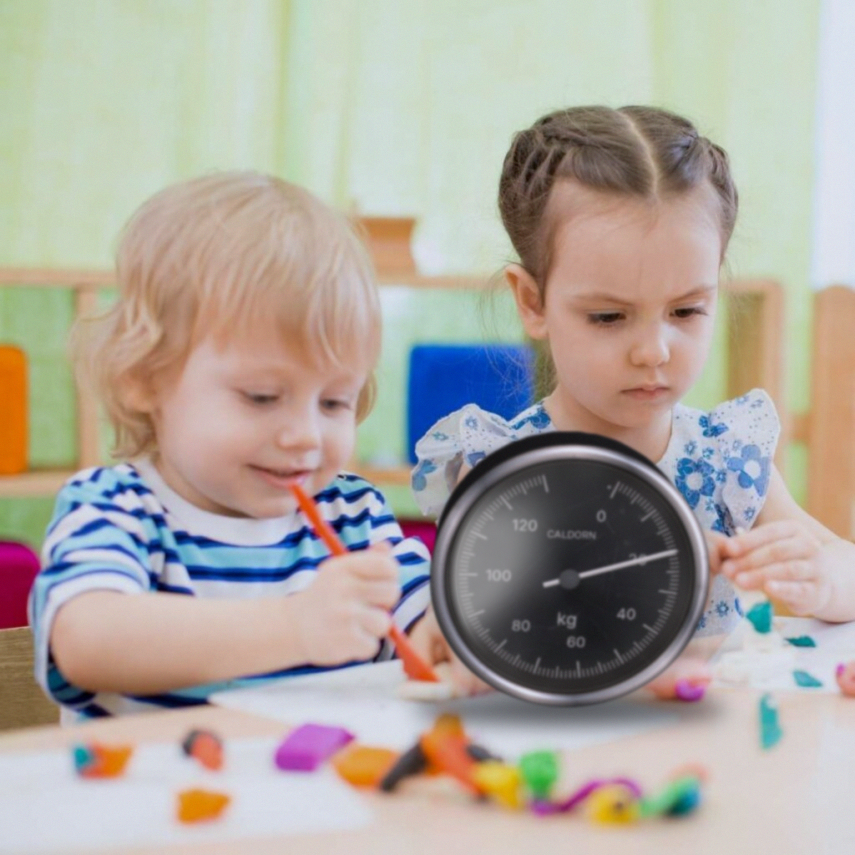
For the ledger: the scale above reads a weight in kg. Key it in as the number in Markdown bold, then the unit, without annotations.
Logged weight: **20** kg
